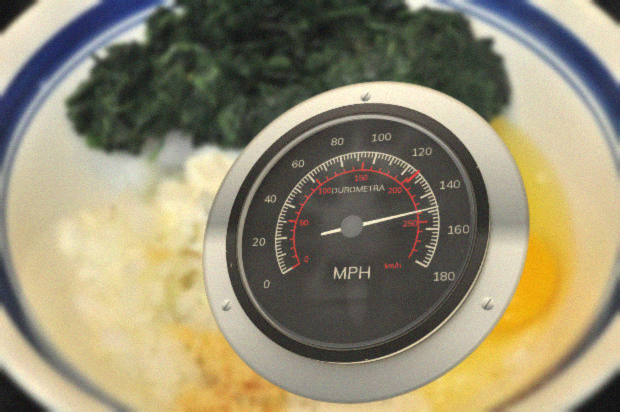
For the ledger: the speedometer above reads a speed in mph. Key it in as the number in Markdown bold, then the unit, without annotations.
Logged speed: **150** mph
